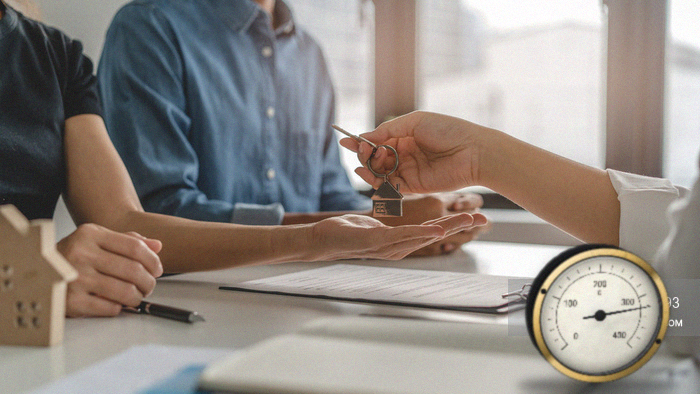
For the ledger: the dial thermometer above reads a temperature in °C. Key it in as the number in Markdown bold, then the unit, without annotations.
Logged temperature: **320** °C
